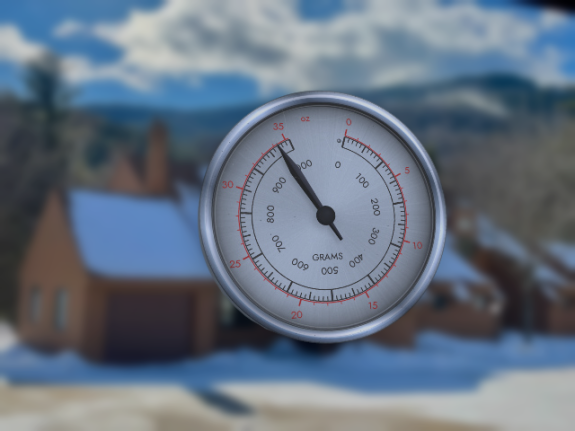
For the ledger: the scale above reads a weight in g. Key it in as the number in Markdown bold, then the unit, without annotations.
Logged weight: **970** g
